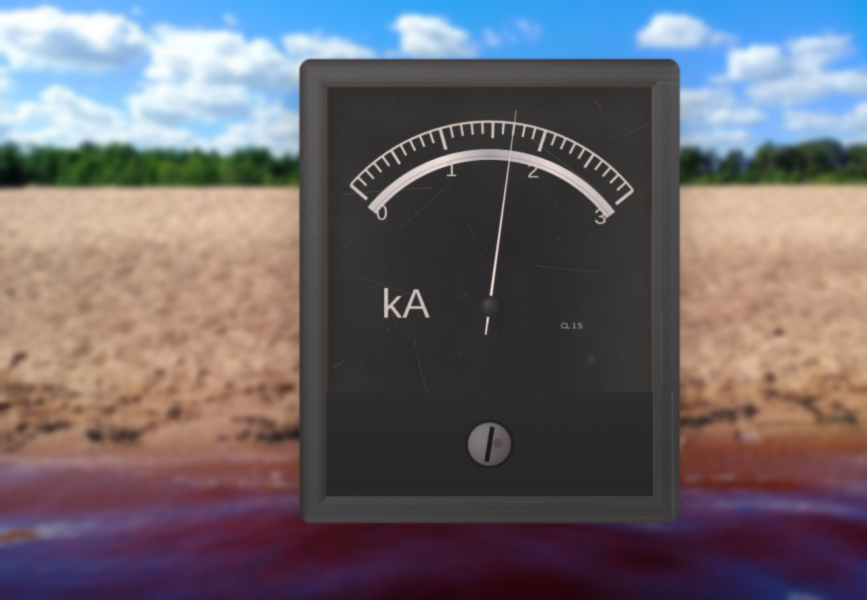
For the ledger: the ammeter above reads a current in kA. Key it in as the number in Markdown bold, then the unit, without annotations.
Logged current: **1.7** kA
